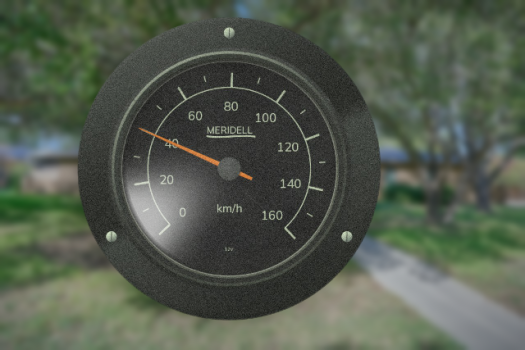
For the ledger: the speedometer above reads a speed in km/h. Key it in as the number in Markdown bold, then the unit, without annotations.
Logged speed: **40** km/h
